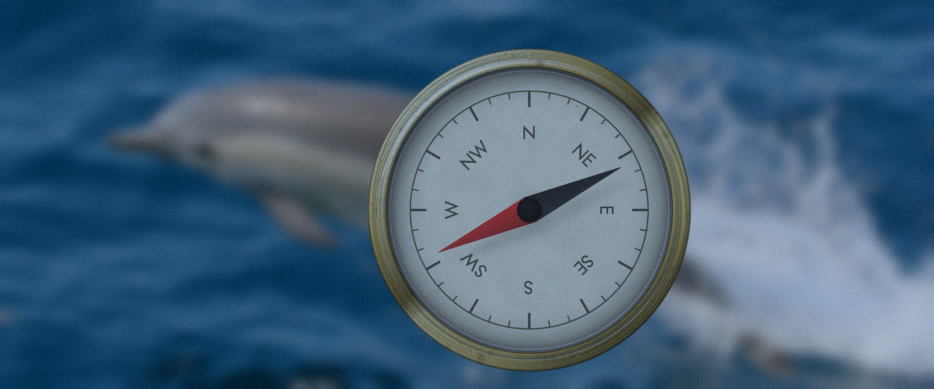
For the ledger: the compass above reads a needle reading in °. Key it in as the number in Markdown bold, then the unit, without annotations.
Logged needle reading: **245** °
